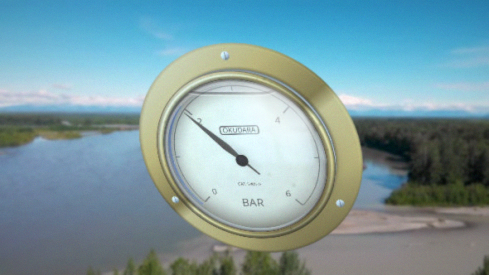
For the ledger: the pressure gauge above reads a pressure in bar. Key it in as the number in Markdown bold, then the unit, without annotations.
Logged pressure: **2** bar
